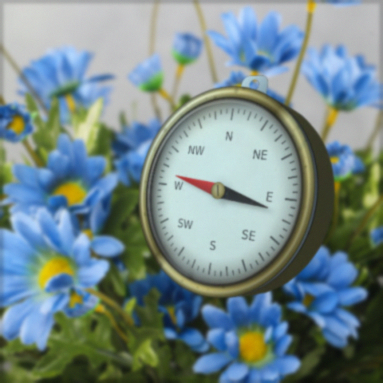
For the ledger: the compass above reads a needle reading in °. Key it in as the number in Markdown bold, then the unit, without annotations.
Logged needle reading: **280** °
